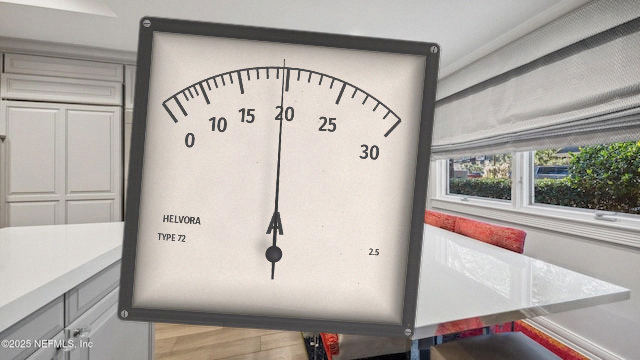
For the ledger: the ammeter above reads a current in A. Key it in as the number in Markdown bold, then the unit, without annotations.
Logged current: **19.5** A
